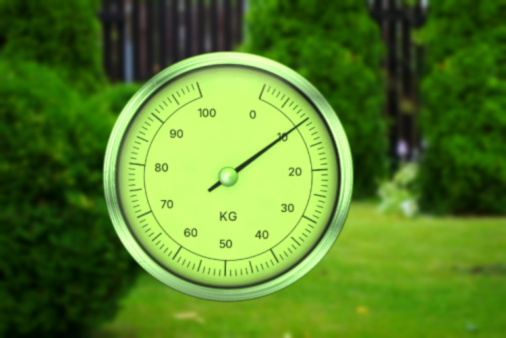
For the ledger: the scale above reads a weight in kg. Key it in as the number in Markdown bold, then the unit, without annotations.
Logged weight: **10** kg
